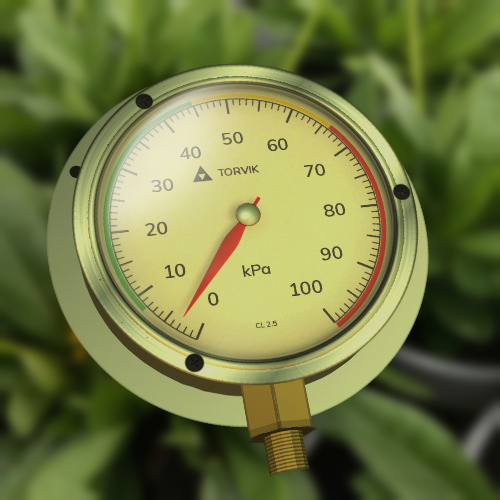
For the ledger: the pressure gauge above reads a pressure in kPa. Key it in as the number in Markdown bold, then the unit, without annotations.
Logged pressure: **3** kPa
